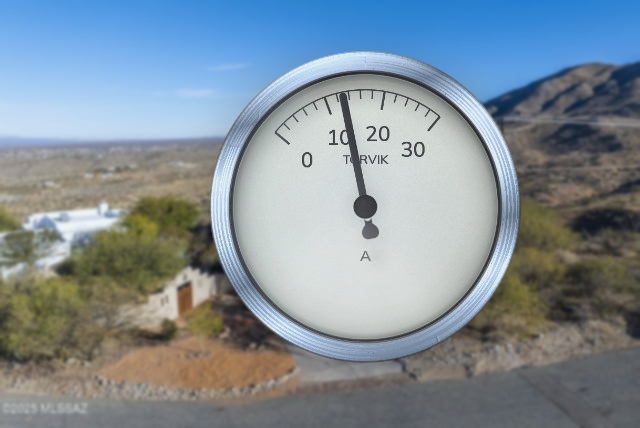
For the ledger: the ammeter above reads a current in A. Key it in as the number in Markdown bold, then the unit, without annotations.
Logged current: **13** A
